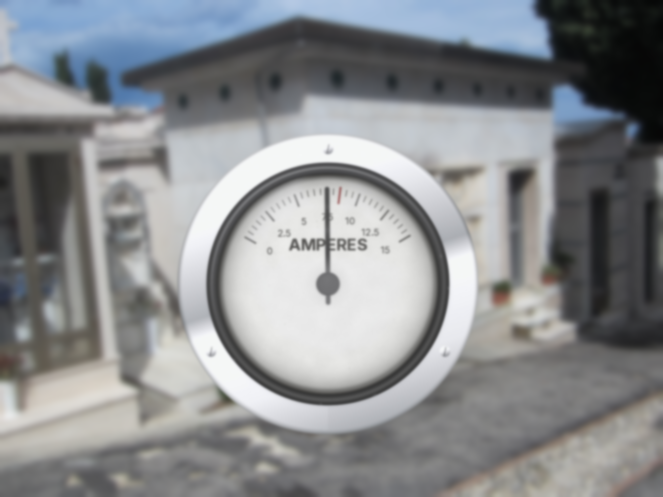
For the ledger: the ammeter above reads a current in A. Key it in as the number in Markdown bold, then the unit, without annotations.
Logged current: **7.5** A
